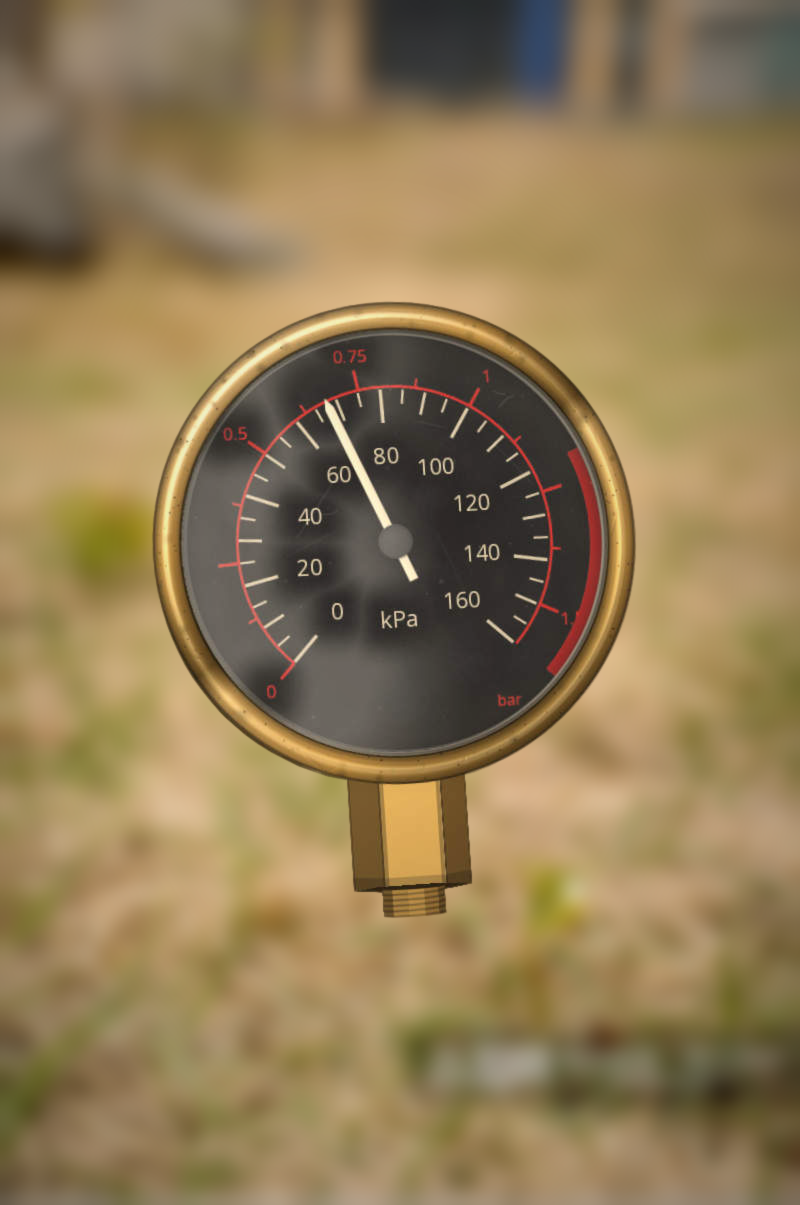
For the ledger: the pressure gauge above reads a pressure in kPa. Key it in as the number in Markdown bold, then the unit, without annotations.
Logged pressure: **67.5** kPa
